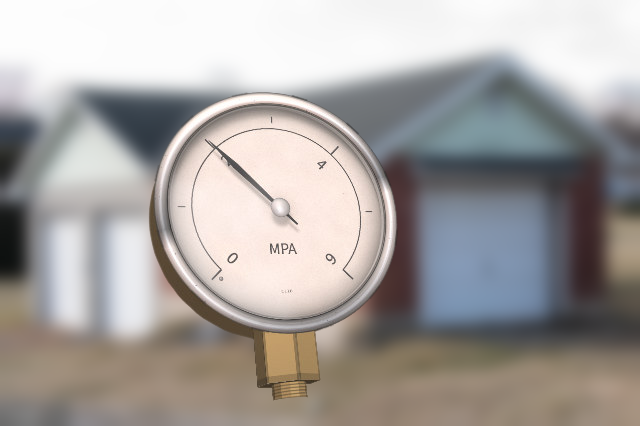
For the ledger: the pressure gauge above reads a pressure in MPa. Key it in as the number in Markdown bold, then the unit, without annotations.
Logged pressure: **2** MPa
